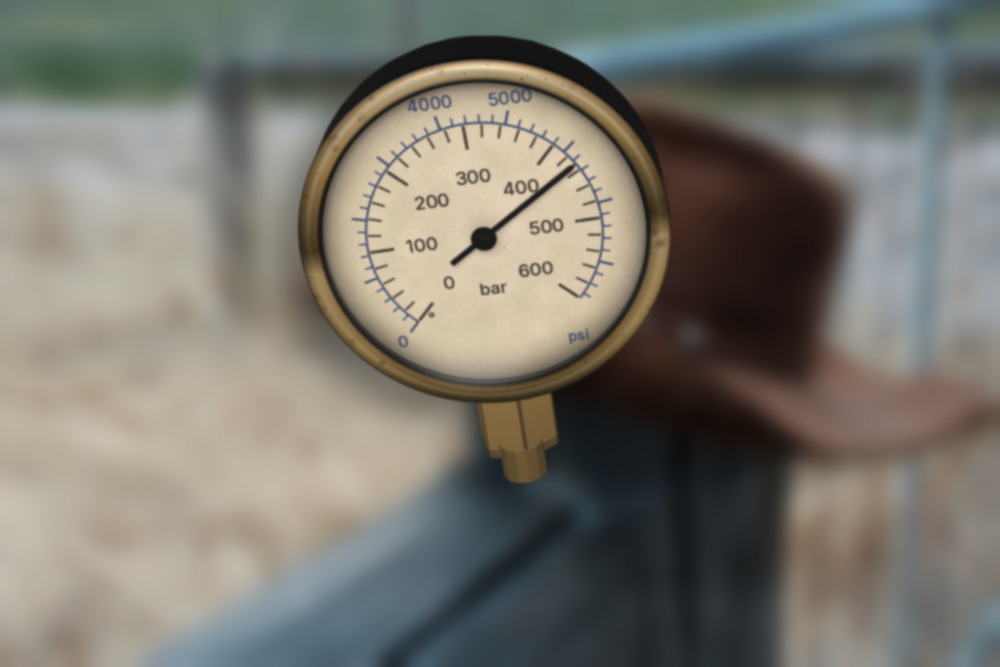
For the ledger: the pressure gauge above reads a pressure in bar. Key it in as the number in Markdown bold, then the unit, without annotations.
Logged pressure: **430** bar
